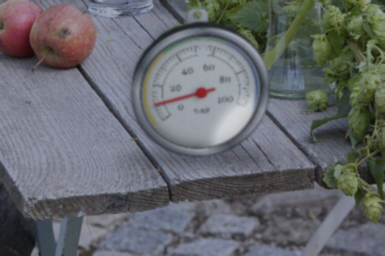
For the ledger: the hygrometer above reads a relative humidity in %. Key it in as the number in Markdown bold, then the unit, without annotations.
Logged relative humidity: **10** %
